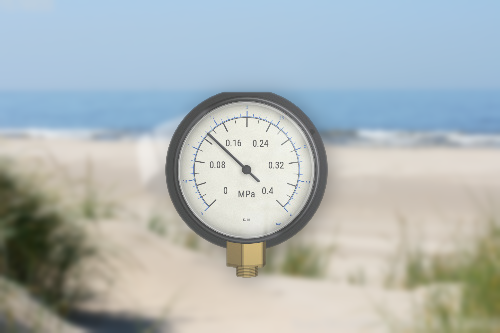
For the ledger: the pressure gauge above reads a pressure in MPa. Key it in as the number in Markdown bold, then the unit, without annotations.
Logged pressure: **0.13** MPa
